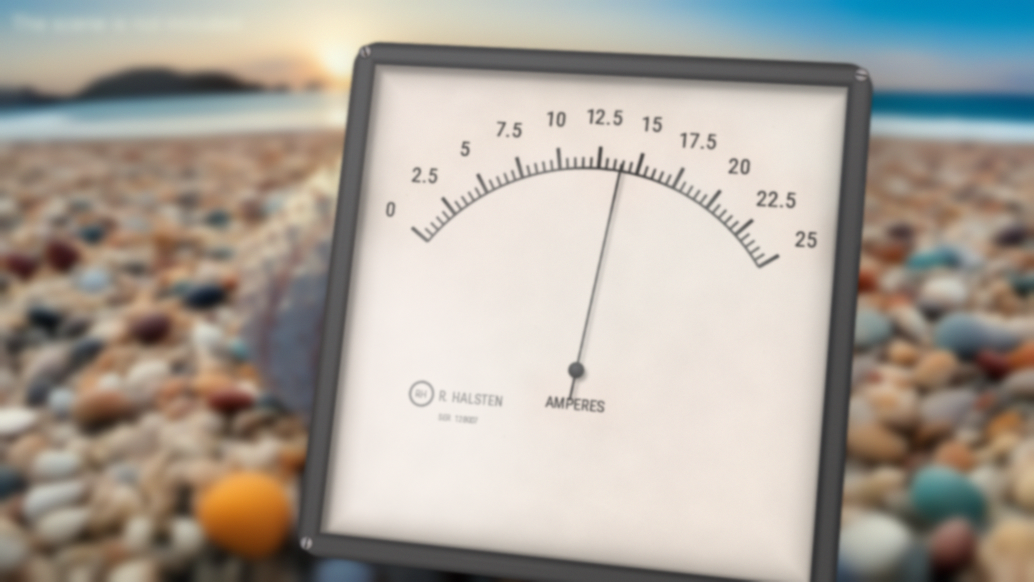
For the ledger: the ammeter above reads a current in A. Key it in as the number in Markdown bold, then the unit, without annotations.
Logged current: **14** A
